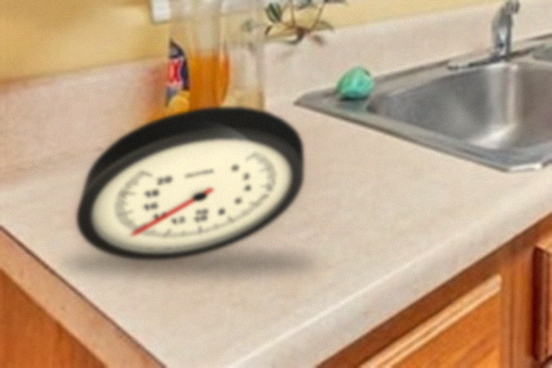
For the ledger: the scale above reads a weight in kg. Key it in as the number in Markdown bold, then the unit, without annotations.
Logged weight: **14** kg
